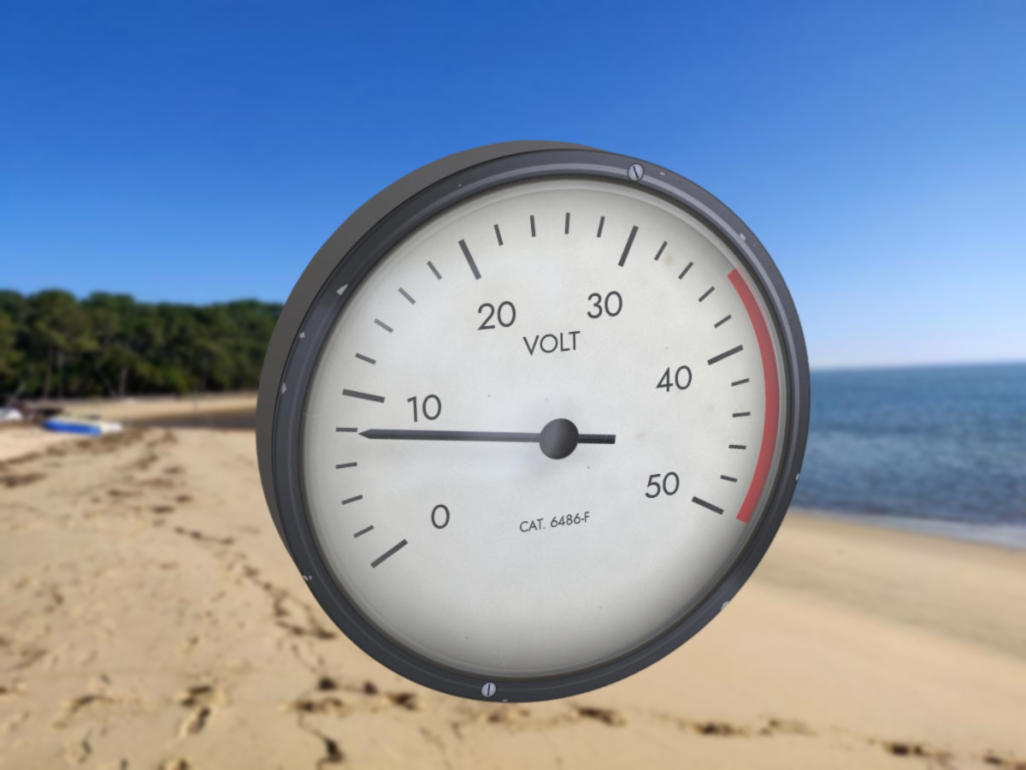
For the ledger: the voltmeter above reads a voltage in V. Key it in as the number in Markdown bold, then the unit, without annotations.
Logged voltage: **8** V
